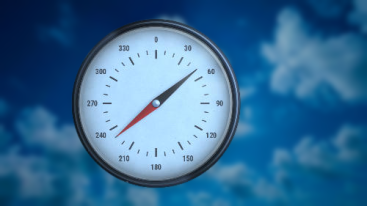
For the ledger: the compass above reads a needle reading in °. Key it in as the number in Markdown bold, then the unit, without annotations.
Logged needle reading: **230** °
